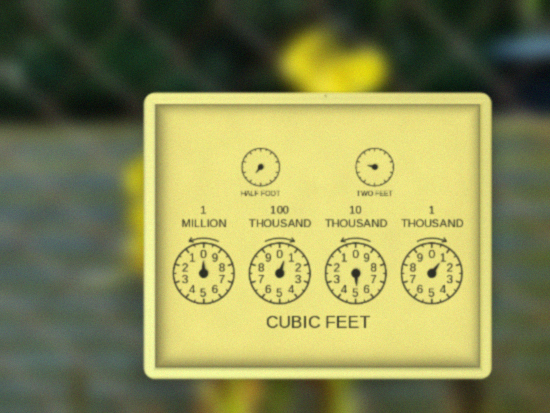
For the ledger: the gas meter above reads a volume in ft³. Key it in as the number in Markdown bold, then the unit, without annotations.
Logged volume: **5100** ft³
